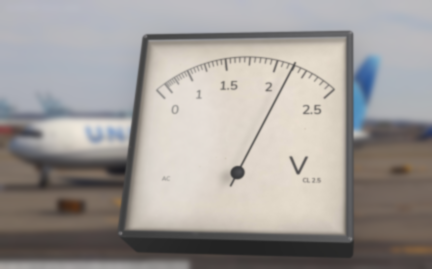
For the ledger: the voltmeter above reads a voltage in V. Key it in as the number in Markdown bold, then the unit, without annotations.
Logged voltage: **2.15** V
